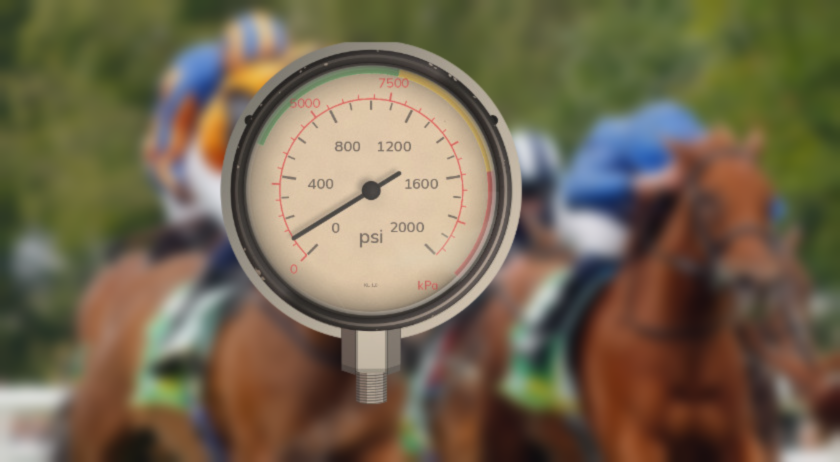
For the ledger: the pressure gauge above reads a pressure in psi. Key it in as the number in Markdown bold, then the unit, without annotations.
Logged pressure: **100** psi
